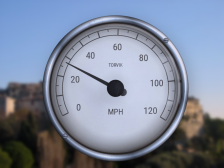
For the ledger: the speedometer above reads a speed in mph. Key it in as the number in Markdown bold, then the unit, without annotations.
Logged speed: **27.5** mph
